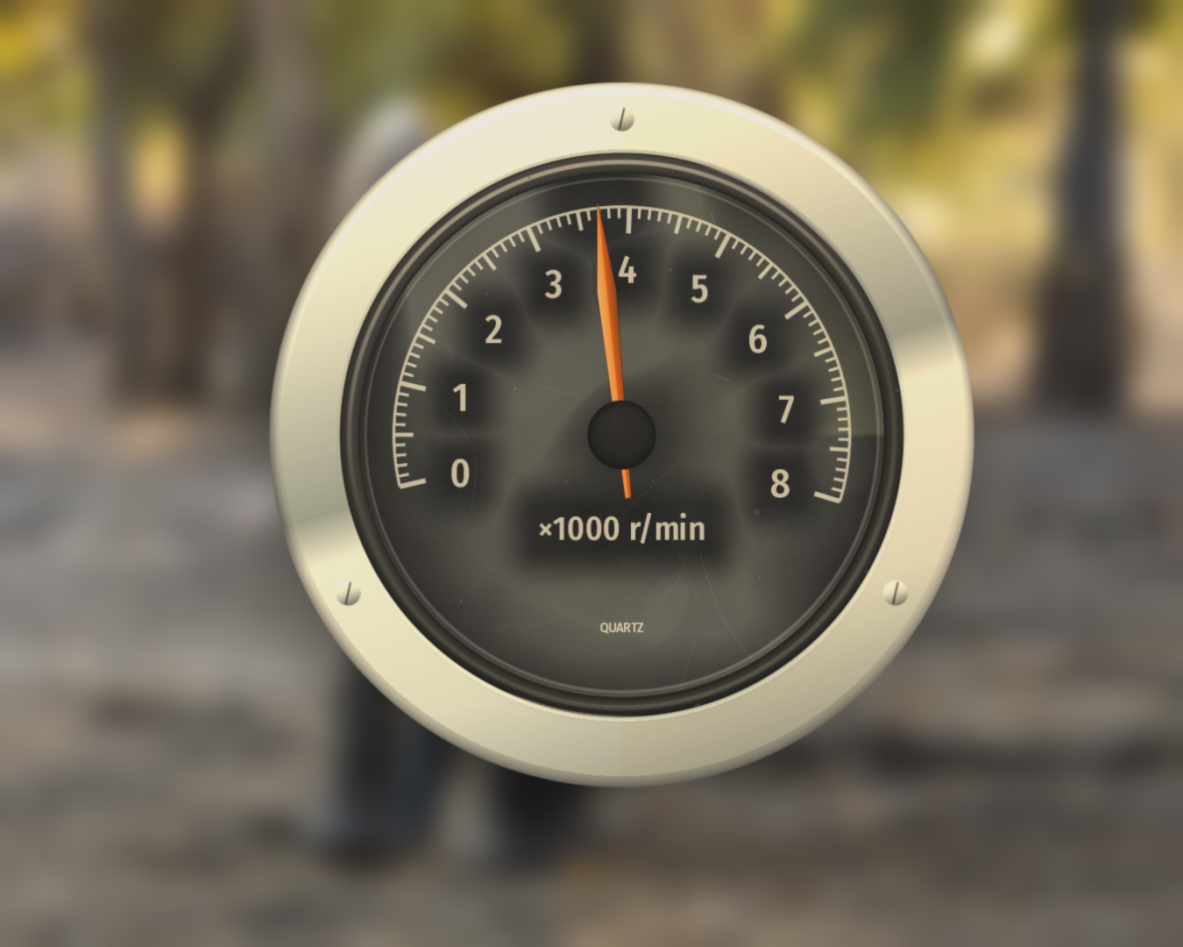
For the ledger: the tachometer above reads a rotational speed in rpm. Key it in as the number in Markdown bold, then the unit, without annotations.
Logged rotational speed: **3700** rpm
